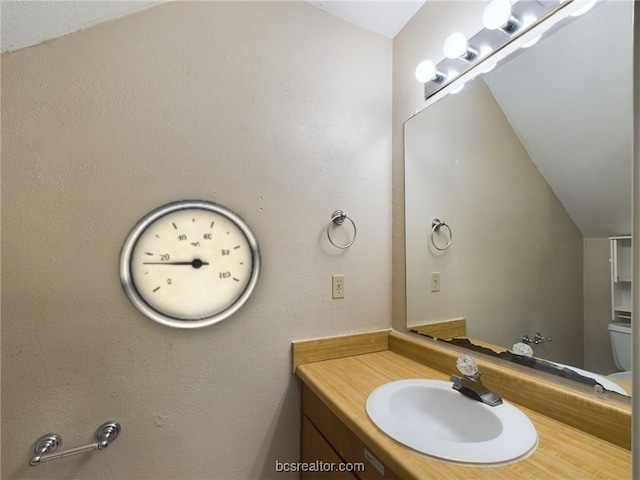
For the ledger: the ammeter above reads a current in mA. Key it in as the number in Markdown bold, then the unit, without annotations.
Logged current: **15** mA
